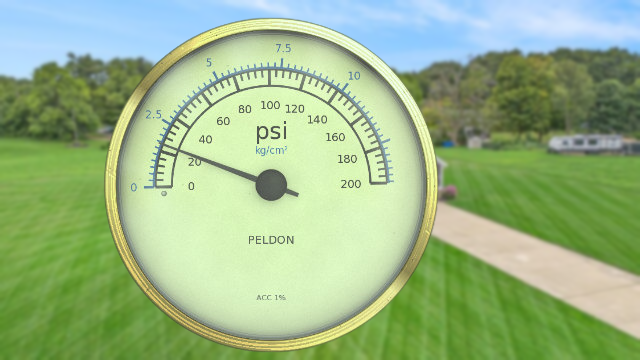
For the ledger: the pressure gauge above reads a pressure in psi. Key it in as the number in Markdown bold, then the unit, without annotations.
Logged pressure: **24** psi
